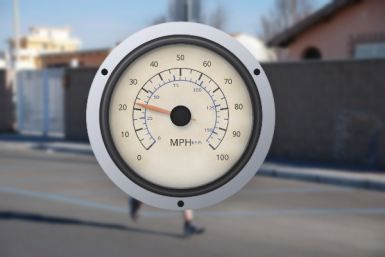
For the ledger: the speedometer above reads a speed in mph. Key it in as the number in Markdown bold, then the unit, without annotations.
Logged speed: **22.5** mph
